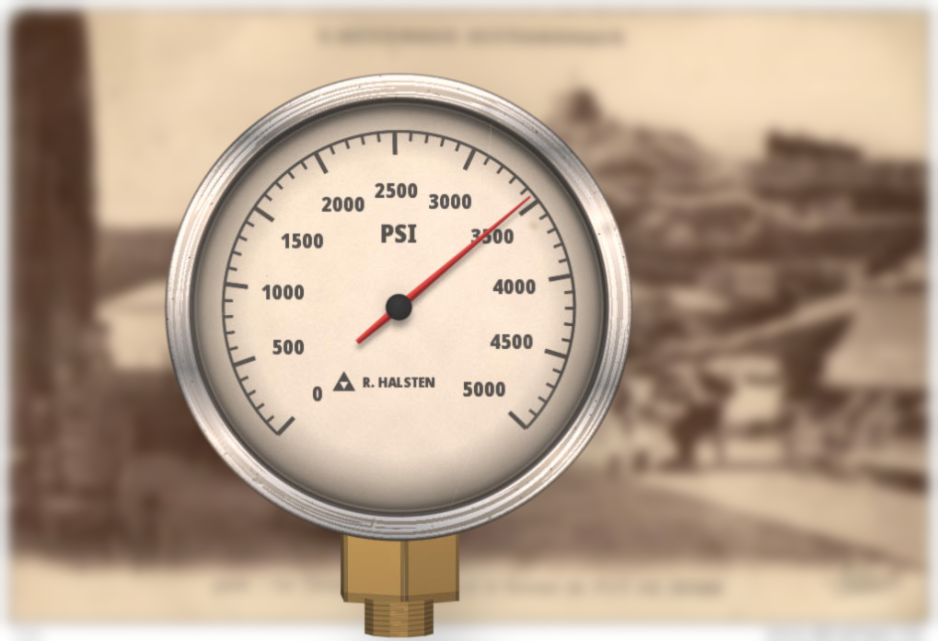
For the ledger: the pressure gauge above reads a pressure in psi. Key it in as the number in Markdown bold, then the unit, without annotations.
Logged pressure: **3450** psi
